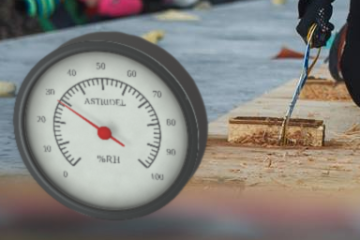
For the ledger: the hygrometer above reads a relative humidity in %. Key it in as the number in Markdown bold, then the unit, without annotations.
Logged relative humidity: **30** %
